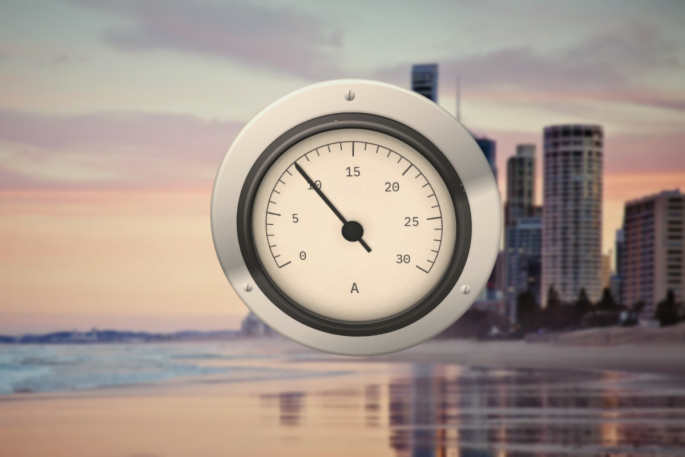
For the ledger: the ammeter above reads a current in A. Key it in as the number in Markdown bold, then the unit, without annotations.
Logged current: **10** A
